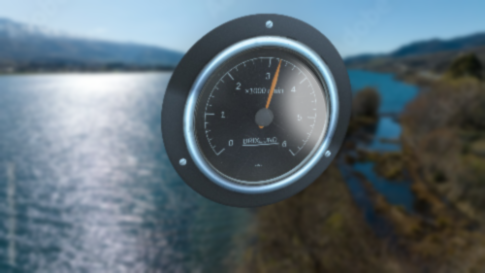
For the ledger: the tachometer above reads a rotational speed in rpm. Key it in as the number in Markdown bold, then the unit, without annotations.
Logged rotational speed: **3200** rpm
